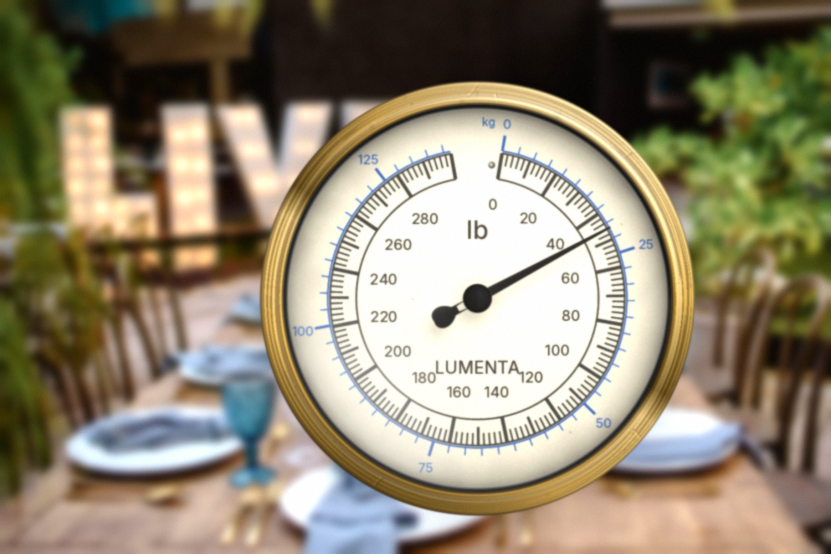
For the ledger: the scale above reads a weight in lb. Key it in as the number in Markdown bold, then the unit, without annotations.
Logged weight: **46** lb
